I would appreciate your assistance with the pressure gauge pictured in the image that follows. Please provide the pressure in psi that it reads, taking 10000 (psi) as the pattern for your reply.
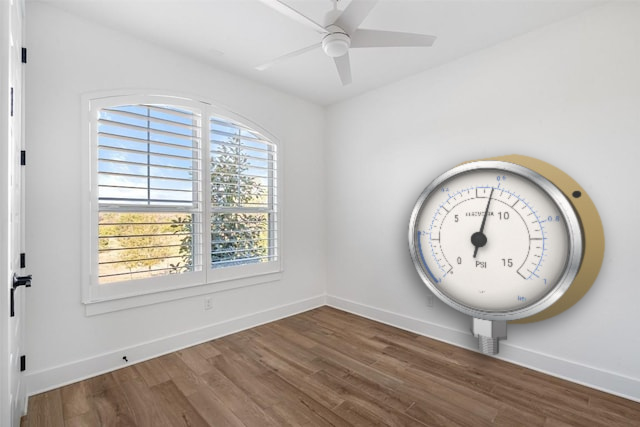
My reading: 8.5 (psi)
